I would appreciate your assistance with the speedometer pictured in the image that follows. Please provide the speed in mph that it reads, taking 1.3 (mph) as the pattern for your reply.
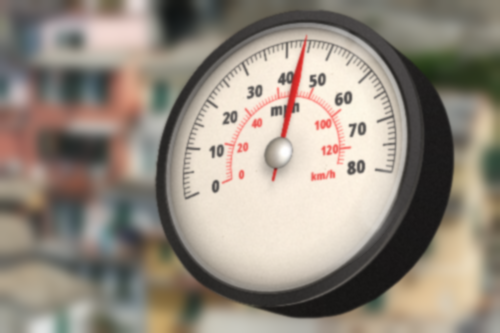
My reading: 45 (mph)
